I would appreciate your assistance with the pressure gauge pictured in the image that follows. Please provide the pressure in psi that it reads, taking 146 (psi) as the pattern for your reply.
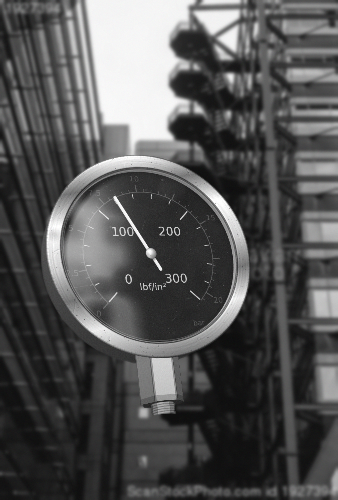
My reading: 120 (psi)
